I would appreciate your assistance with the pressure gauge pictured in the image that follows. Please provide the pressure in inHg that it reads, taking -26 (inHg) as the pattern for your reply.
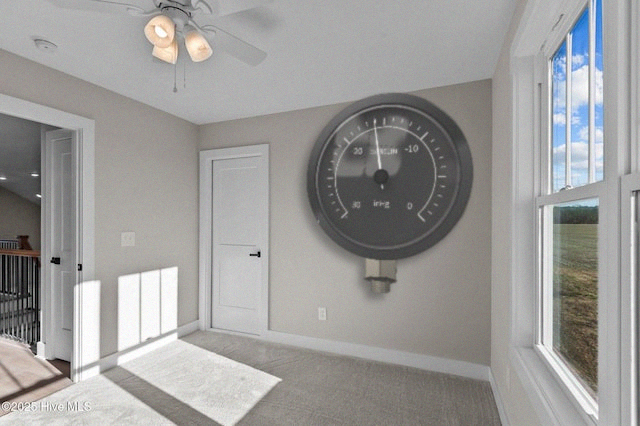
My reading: -16 (inHg)
